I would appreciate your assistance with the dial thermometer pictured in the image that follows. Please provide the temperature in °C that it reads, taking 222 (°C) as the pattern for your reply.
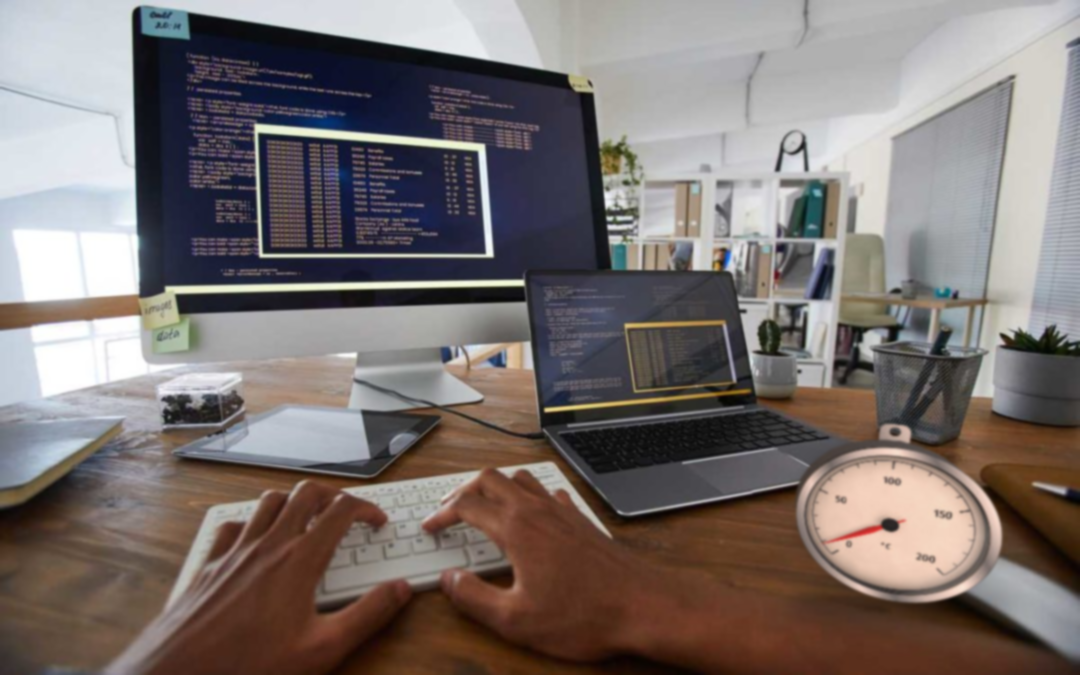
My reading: 10 (°C)
